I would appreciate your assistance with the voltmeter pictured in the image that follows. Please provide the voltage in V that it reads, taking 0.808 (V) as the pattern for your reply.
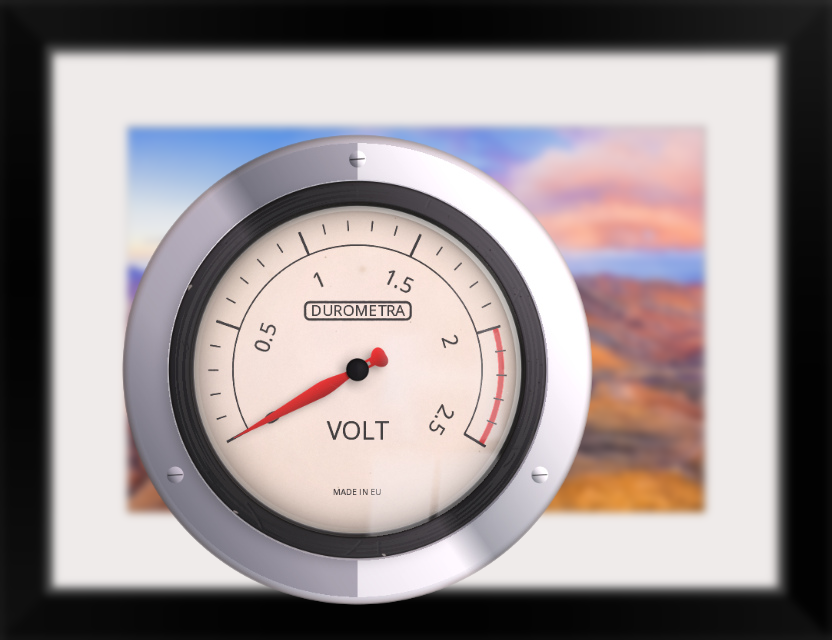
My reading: 0 (V)
